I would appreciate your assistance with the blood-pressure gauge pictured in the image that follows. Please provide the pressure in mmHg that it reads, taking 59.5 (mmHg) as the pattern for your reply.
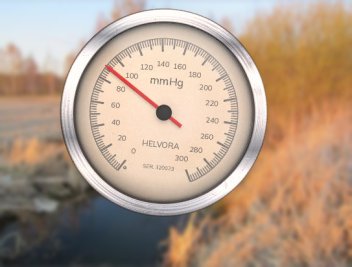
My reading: 90 (mmHg)
